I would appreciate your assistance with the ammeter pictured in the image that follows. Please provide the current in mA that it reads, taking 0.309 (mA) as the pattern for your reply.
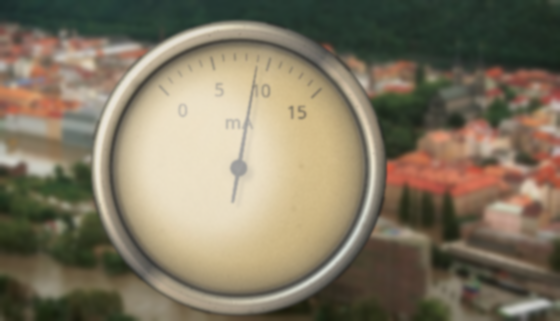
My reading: 9 (mA)
